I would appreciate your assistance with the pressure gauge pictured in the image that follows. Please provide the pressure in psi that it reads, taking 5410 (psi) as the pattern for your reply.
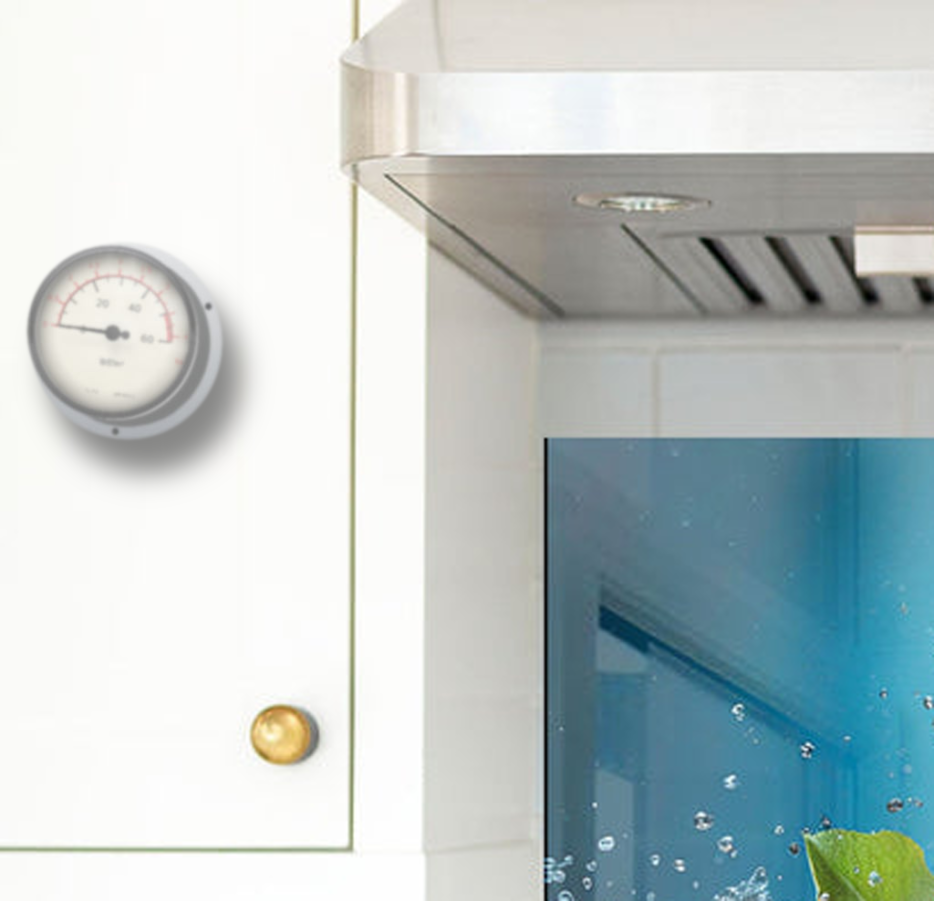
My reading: 0 (psi)
